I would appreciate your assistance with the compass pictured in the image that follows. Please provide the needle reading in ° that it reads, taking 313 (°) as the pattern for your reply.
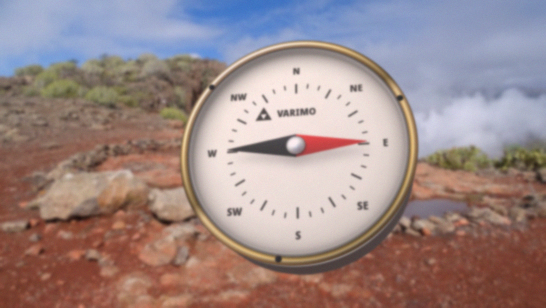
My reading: 90 (°)
